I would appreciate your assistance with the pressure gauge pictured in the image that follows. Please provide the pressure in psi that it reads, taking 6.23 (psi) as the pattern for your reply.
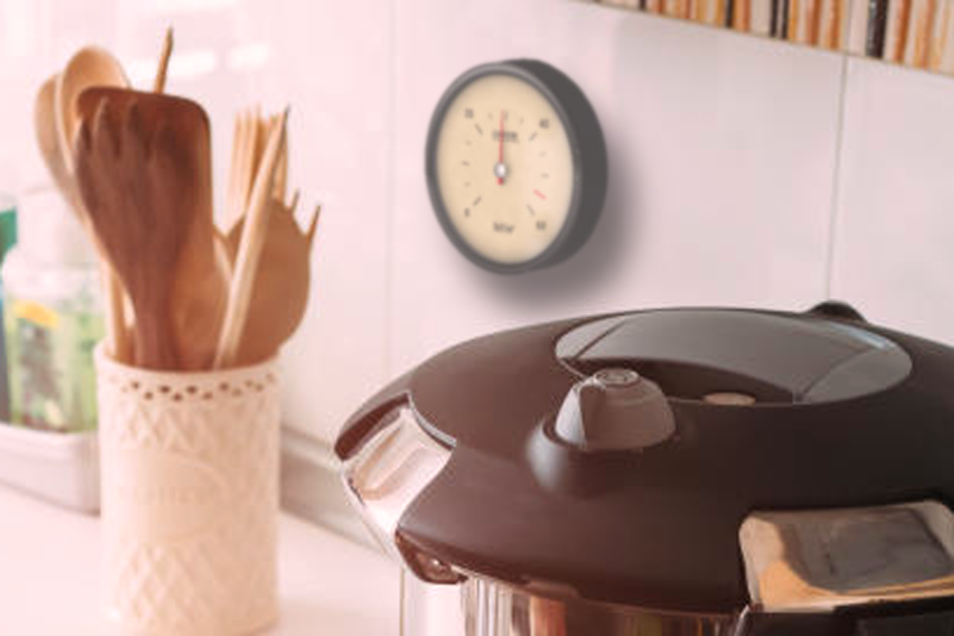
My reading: 30 (psi)
